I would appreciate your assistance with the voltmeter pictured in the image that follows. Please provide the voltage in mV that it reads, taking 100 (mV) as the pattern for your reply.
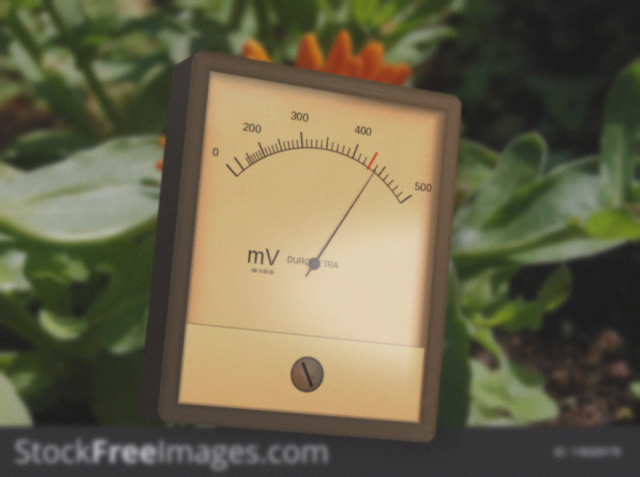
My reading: 440 (mV)
